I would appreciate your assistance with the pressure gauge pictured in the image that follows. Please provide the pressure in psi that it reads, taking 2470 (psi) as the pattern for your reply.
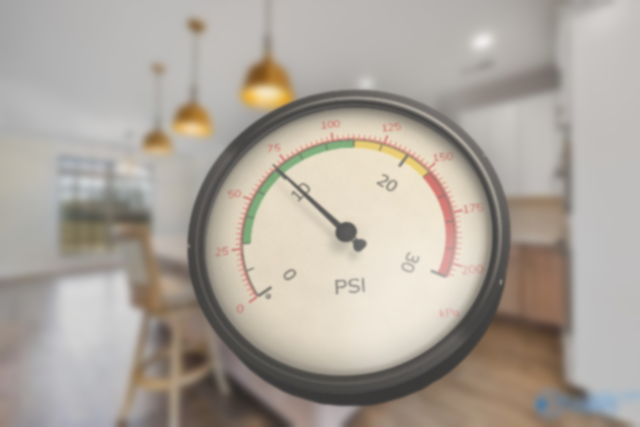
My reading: 10 (psi)
